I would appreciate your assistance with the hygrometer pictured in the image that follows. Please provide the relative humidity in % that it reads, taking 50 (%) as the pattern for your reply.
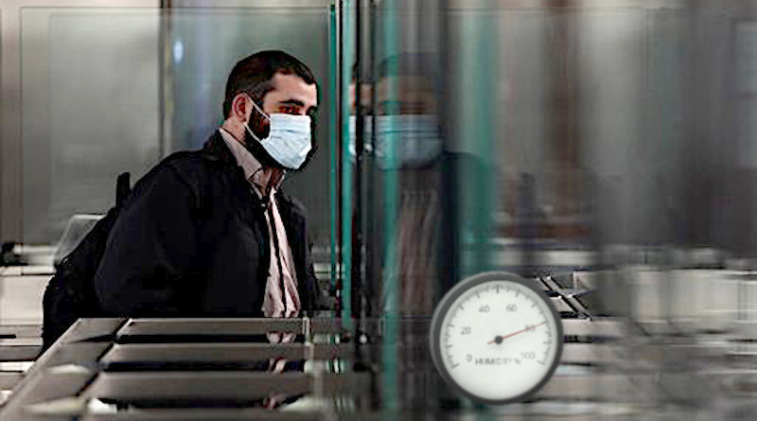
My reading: 80 (%)
